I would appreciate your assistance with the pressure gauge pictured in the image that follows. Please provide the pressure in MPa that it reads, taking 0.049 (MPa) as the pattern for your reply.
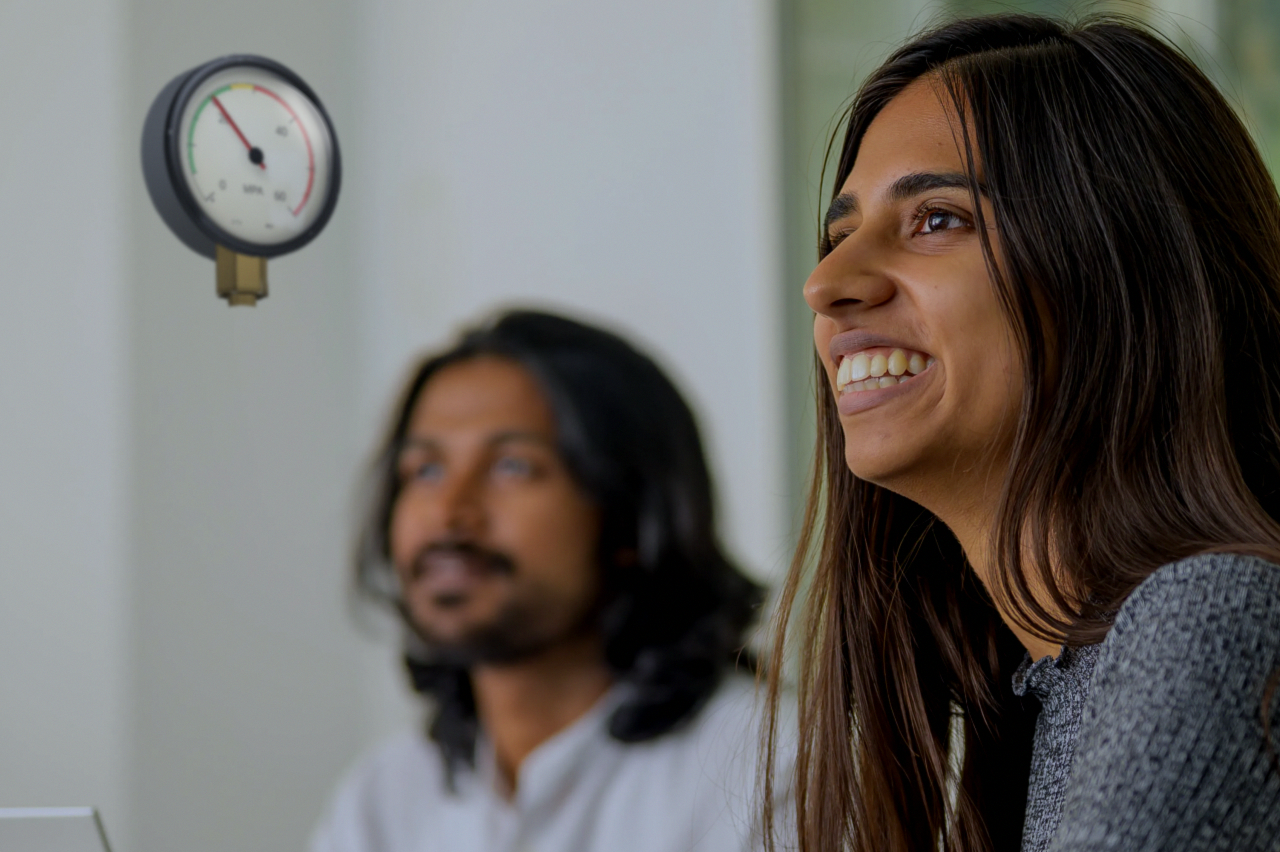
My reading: 20 (MPa)
